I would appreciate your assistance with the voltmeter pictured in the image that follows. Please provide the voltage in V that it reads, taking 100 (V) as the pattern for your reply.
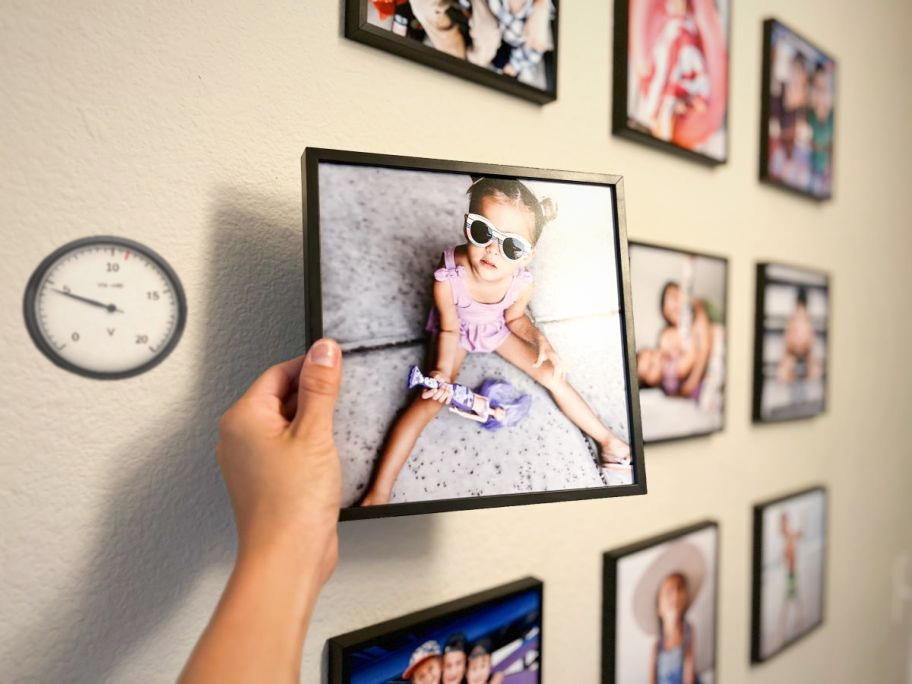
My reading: 4.5 (V)
